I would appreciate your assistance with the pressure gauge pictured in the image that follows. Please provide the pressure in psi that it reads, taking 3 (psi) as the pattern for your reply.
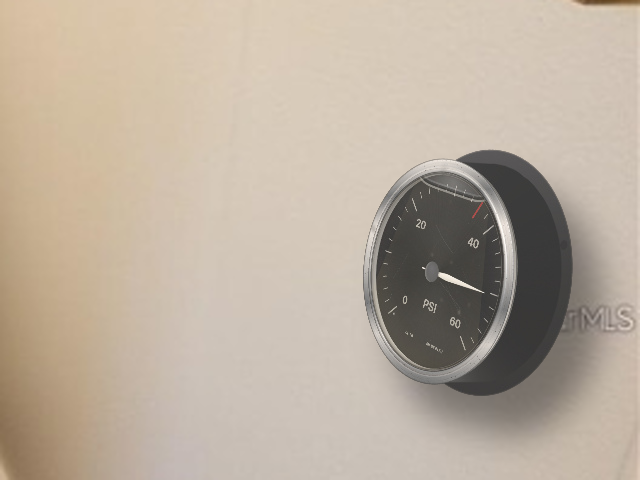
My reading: 50 (psi)
